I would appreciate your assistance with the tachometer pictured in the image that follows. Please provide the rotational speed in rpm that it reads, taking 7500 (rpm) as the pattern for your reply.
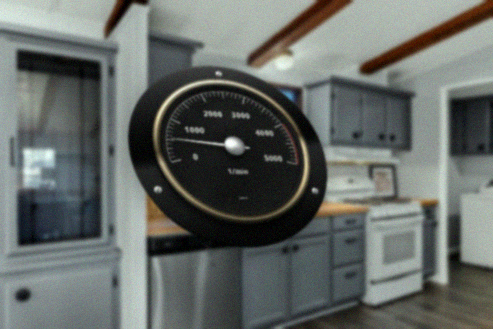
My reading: 500 (rpm)
